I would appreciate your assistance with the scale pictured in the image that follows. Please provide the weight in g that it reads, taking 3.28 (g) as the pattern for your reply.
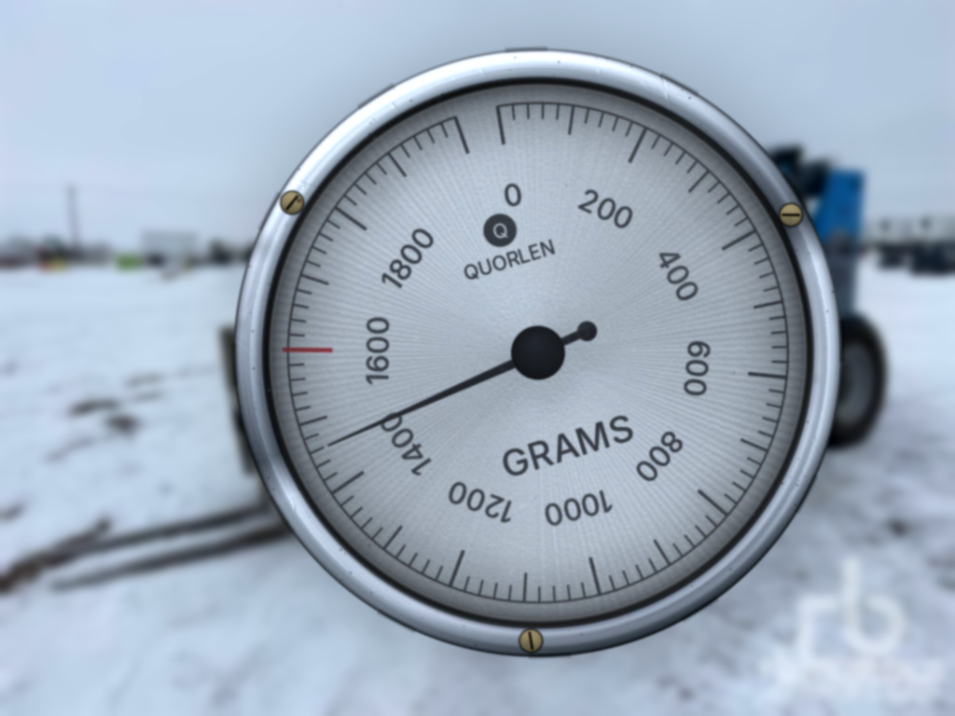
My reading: 1460 (g)
